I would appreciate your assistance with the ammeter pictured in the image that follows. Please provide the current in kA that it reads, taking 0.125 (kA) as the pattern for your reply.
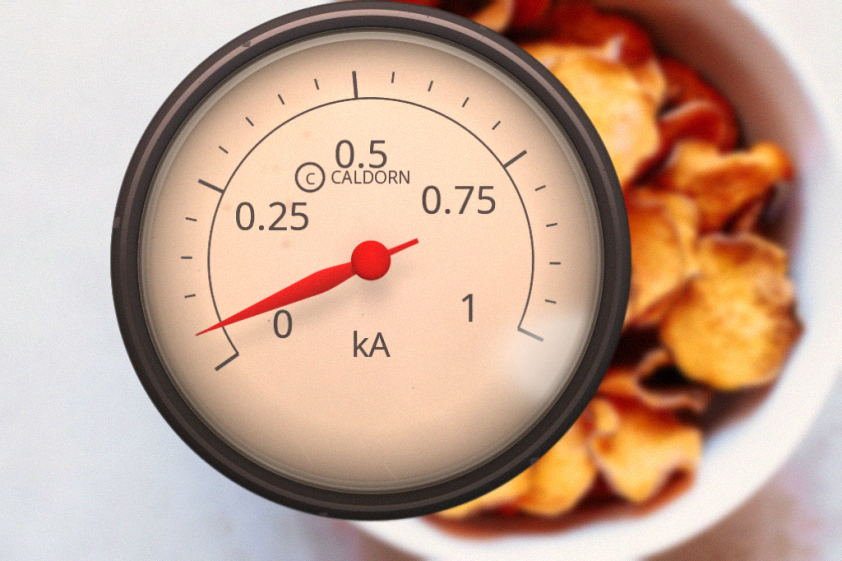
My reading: 0.05 (kA)
